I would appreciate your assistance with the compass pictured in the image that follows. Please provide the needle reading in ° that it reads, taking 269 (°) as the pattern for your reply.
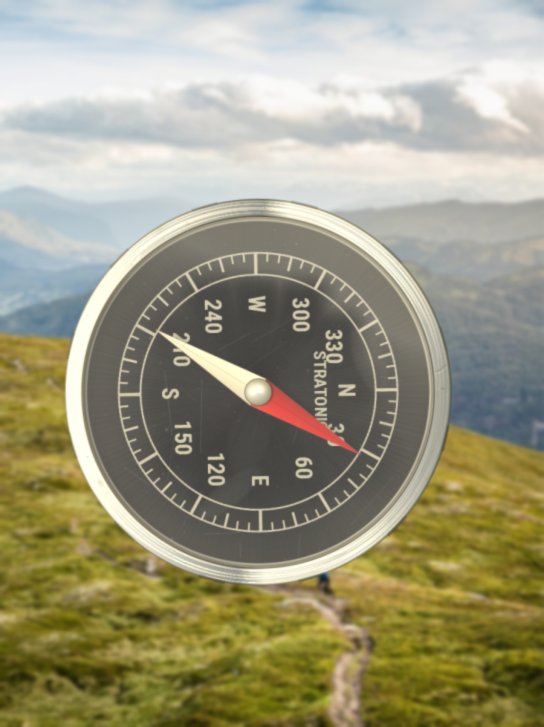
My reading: 32.5 (°)
